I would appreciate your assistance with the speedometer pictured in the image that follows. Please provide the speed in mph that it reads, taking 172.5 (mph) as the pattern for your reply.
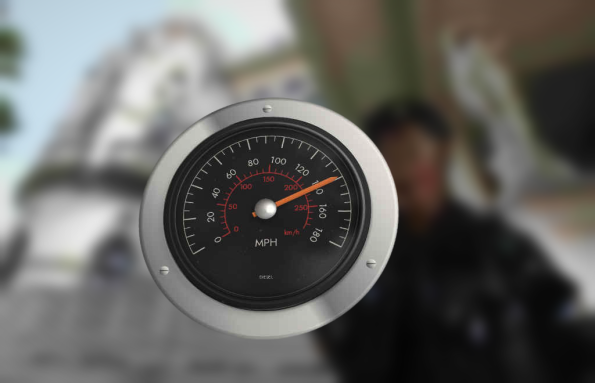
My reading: 140 (mph)
